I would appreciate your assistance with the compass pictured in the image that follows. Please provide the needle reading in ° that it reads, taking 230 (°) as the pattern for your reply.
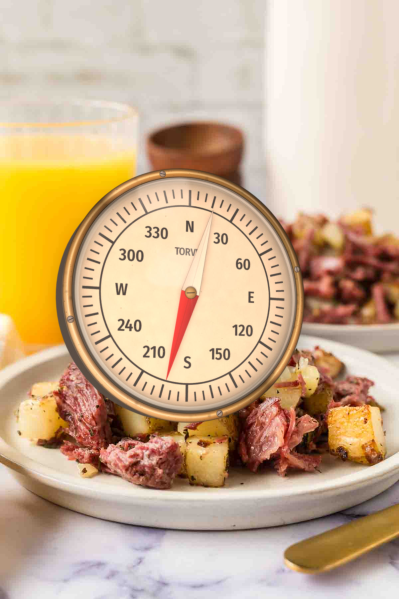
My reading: 195 (°)
